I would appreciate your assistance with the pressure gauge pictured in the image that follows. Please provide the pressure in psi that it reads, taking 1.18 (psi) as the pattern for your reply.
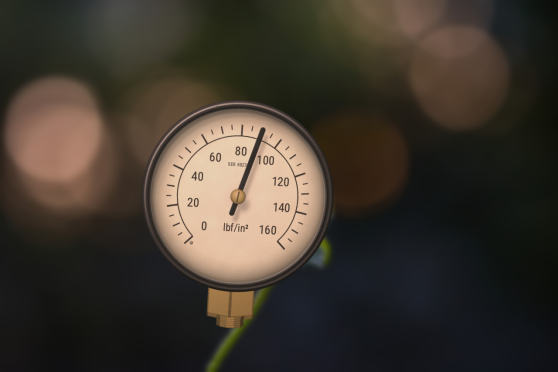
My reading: 90 (psi)
